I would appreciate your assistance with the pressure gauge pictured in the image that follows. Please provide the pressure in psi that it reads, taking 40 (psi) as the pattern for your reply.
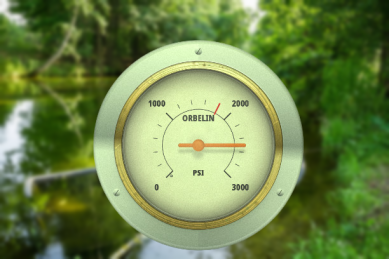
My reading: 2500 (psi)
